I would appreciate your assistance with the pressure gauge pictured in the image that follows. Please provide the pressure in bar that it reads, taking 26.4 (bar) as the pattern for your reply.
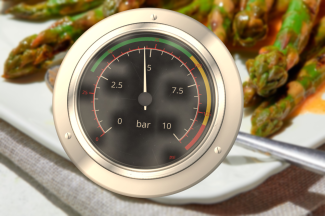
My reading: 4.75 (bar)
